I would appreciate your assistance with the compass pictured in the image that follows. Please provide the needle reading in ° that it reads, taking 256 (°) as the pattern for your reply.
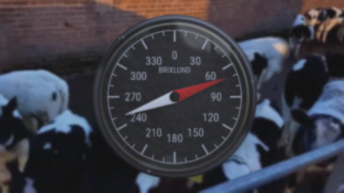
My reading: 70 (°)
